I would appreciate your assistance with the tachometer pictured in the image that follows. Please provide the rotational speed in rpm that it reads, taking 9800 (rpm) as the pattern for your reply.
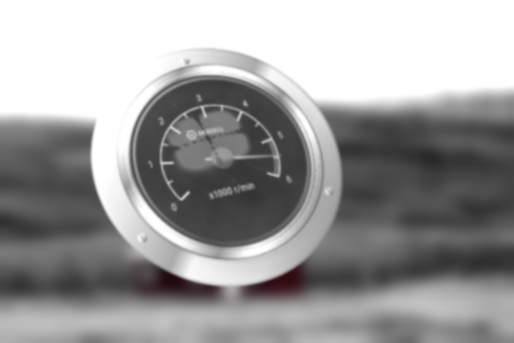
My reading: 5500 (rpm)
